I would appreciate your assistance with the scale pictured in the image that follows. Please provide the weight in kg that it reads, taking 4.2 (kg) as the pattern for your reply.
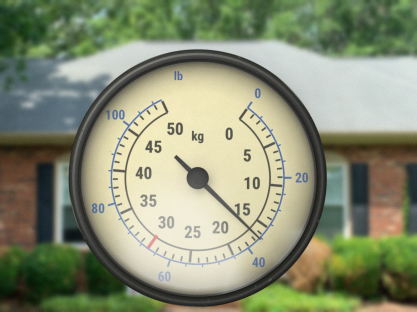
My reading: 16.5 (kg)
